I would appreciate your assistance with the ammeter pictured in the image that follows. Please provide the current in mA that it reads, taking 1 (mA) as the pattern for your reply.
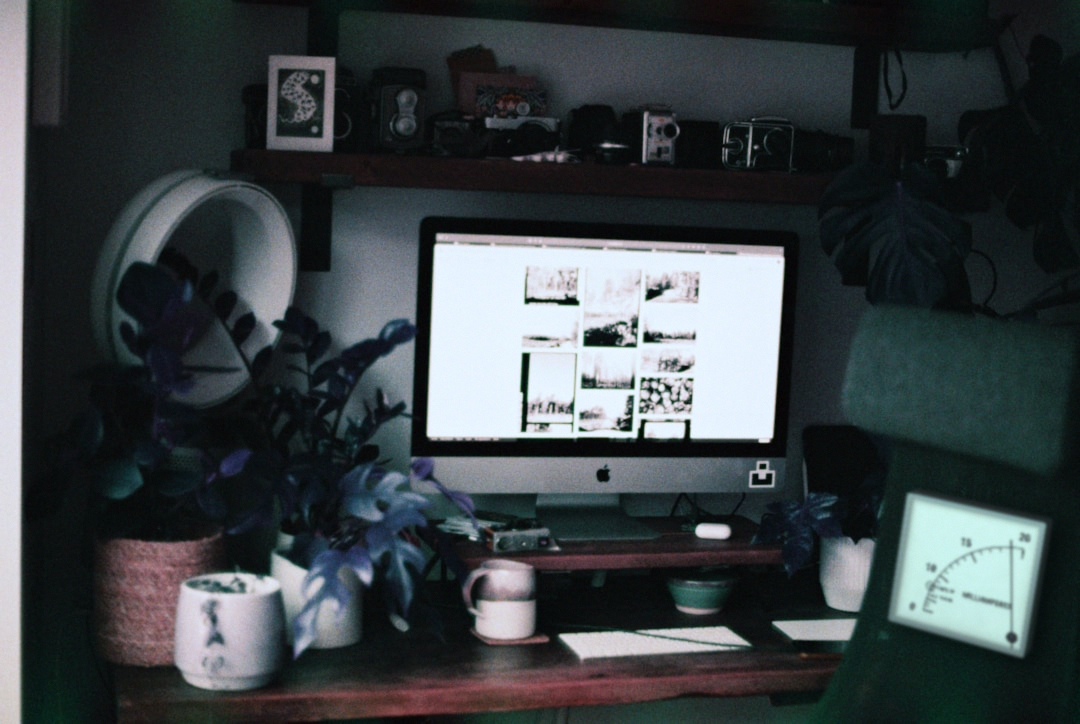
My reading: 19 (mA)
